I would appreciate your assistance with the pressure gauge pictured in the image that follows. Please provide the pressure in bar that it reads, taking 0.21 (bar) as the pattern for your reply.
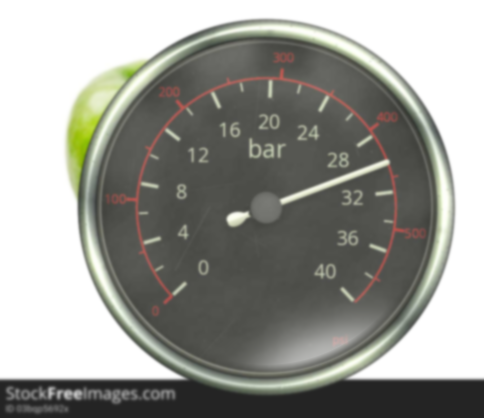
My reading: 30 (bar)
